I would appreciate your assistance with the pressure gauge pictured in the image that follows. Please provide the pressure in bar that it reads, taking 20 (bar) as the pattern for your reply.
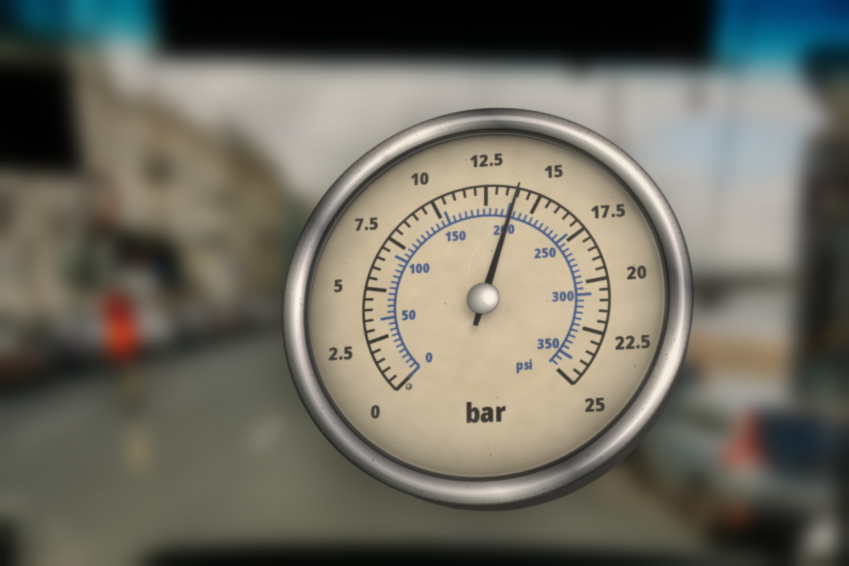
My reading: 14 (bar)
